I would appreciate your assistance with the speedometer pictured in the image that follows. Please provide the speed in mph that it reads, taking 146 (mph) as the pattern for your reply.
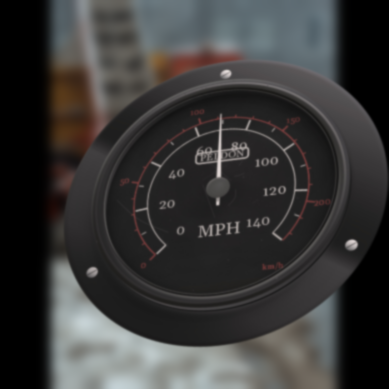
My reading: 70 (mph)
